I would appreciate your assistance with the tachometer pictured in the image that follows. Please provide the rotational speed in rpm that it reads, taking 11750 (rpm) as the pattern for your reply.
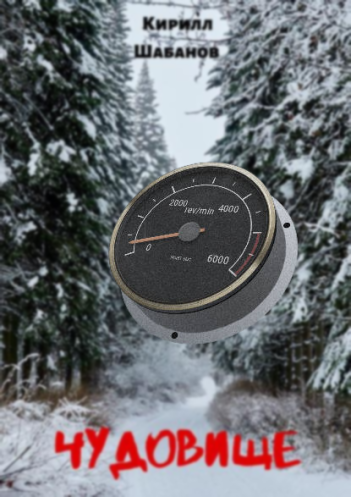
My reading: 250 (rpm)
